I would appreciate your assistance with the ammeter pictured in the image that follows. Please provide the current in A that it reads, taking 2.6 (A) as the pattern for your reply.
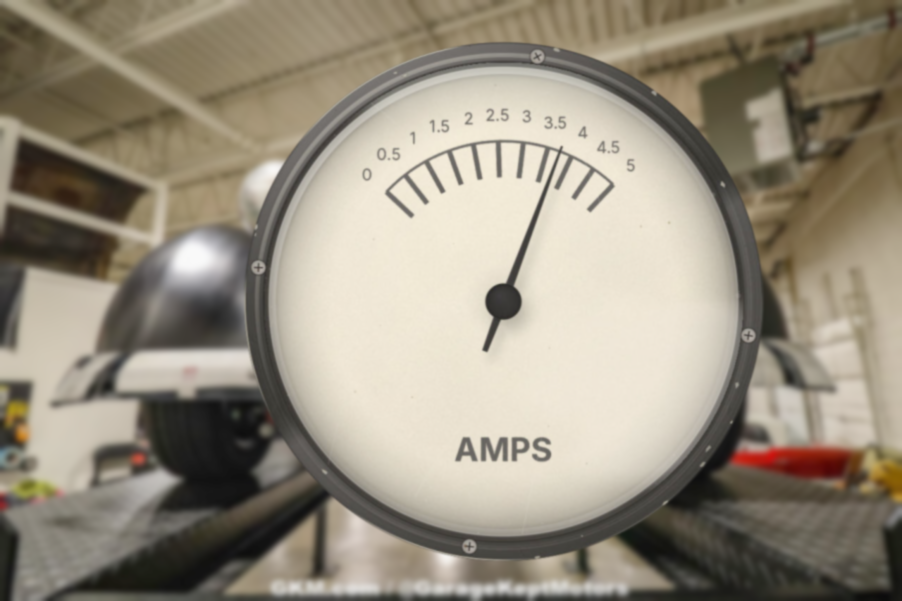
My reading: 3.75 (A)
